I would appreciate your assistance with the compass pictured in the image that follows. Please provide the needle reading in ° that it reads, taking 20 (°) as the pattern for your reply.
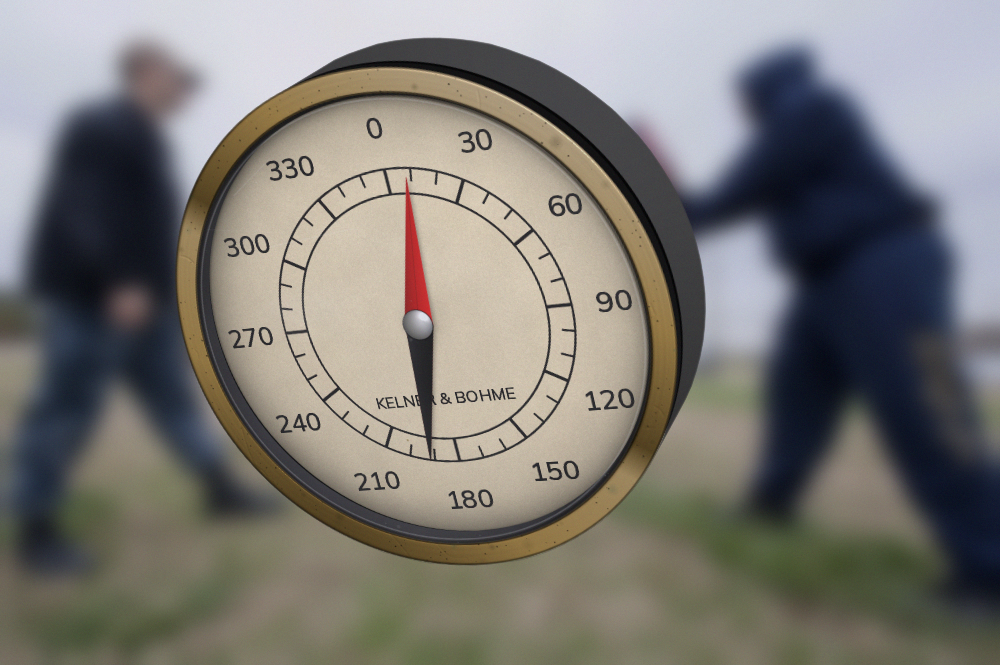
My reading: 10 (°)
